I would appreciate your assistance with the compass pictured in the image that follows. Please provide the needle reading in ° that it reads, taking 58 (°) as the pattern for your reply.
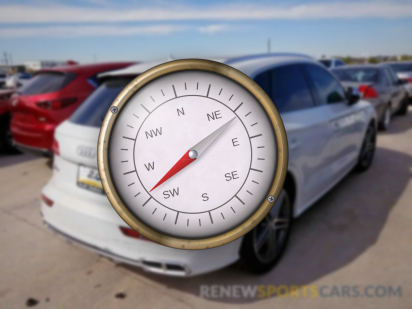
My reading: 245 (°)
